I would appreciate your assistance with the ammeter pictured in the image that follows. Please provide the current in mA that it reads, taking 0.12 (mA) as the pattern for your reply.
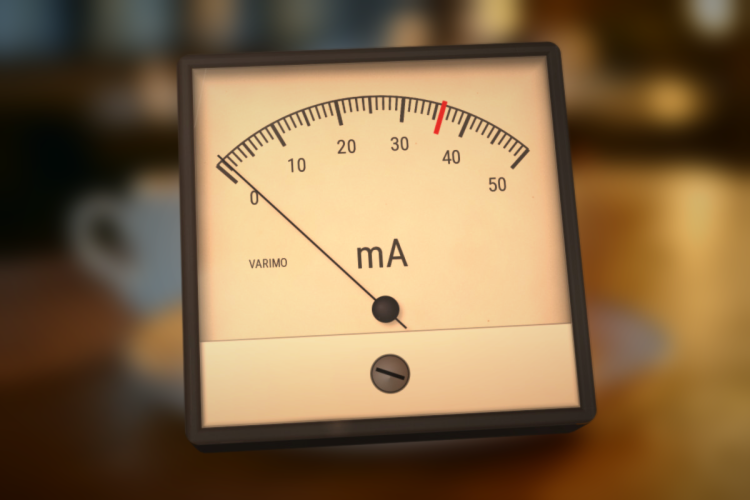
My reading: 1 (mA)
